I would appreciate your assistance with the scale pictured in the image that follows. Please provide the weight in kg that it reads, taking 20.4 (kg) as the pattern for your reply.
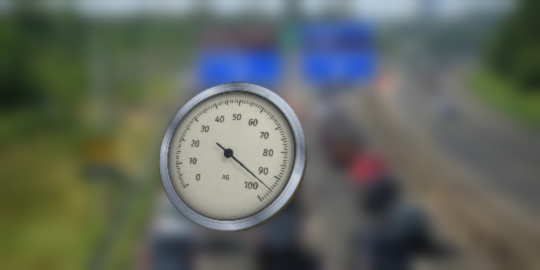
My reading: 95 (kg)
